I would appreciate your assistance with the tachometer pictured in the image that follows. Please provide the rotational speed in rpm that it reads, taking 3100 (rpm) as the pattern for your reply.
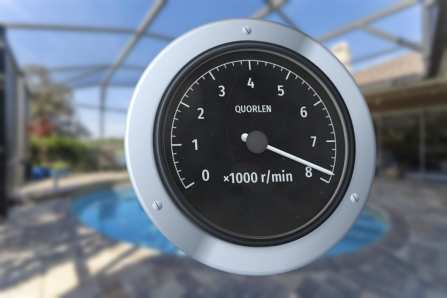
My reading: 7800 (rpm)
